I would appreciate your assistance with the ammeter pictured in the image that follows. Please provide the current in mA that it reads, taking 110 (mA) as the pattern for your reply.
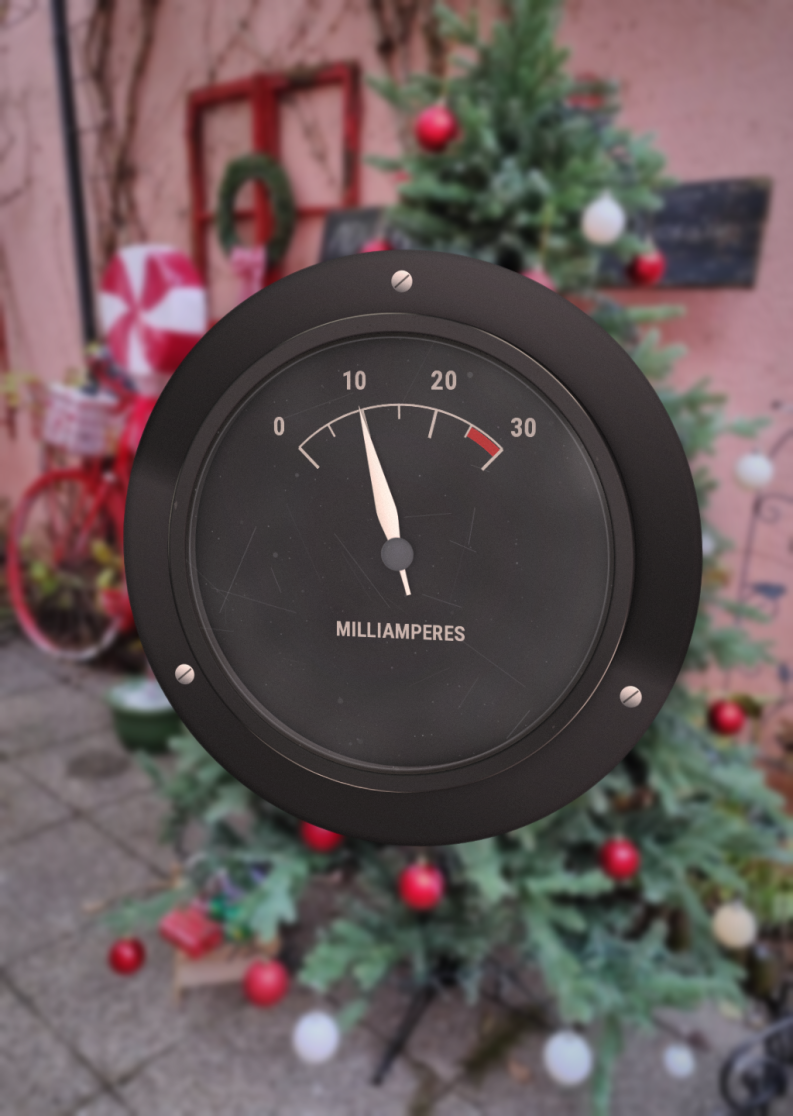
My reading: 10 (mA)
